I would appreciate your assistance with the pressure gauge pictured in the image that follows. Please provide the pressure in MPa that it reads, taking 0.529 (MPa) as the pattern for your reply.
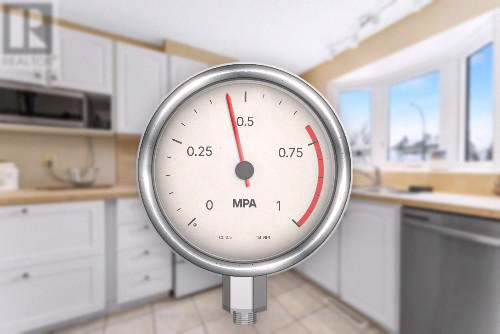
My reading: 0.45 (MPa)
